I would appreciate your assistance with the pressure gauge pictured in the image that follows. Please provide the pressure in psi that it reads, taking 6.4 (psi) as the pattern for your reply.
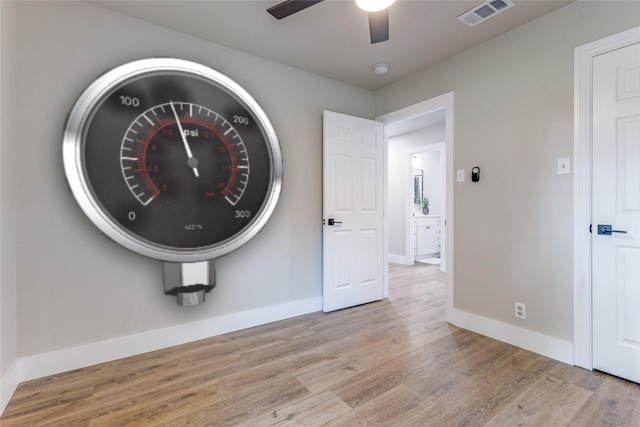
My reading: 130 (psi)
